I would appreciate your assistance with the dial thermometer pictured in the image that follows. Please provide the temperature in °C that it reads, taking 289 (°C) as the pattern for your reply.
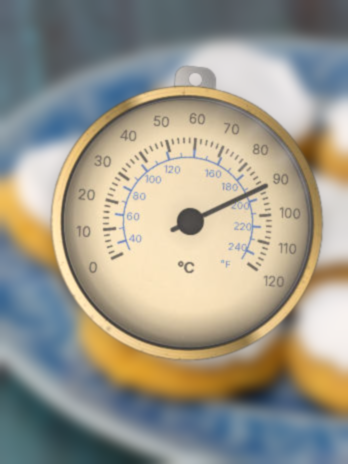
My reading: 90 (°C)
